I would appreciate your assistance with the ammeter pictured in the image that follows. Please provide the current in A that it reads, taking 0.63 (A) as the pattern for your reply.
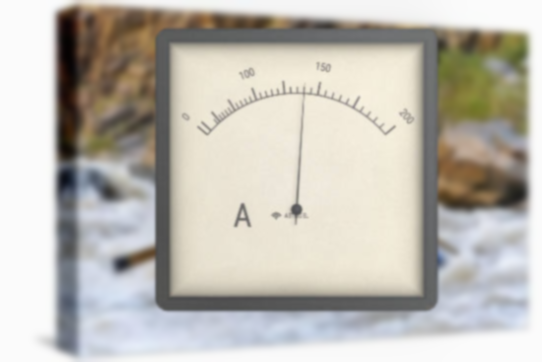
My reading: 140 (A)
